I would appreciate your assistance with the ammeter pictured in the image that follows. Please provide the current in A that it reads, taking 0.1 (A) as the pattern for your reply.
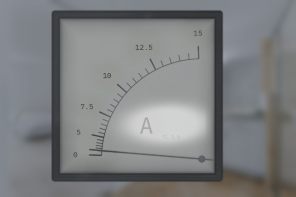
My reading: 2.5 (A)
